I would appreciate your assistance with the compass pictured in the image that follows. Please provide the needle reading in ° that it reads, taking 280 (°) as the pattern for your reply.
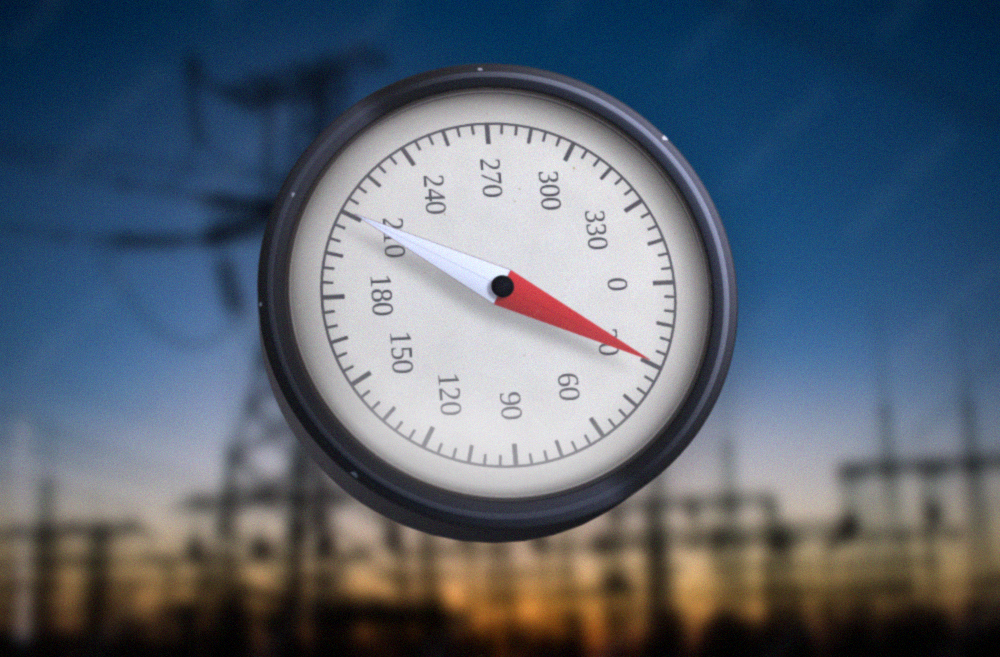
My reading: 30 (°)
